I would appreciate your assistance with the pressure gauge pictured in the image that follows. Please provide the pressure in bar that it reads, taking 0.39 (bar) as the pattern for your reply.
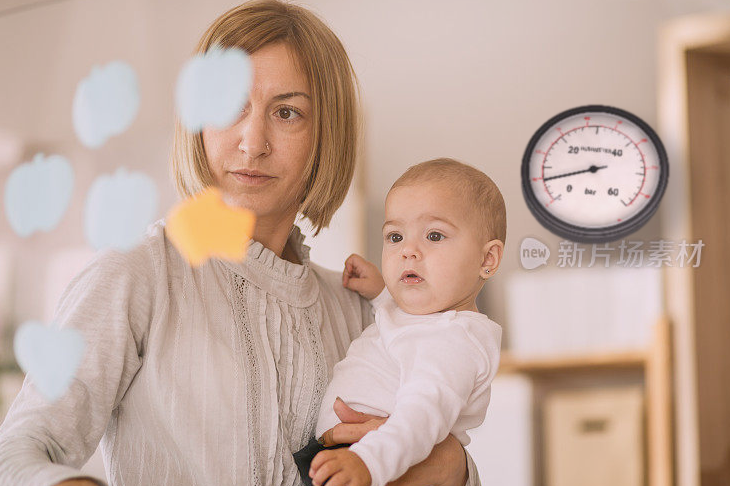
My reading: 6 (bar)
